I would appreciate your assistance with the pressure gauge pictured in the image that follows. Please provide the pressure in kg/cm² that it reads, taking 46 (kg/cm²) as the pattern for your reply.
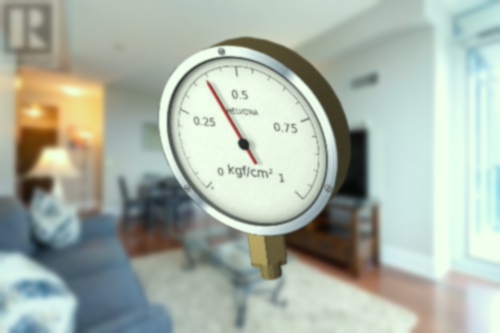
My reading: 0.4 (kg/cm²)
